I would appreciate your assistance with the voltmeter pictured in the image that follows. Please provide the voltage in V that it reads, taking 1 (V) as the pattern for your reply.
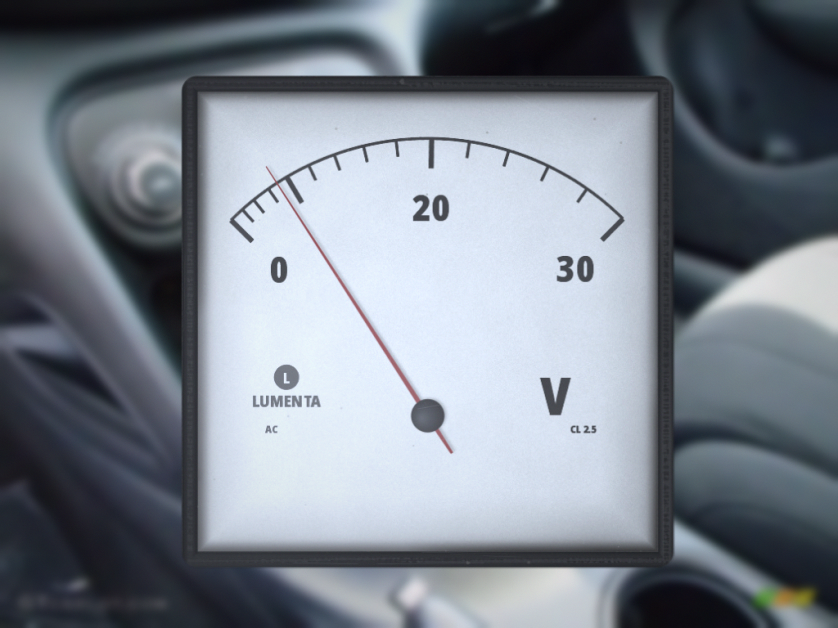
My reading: 9 (V)
